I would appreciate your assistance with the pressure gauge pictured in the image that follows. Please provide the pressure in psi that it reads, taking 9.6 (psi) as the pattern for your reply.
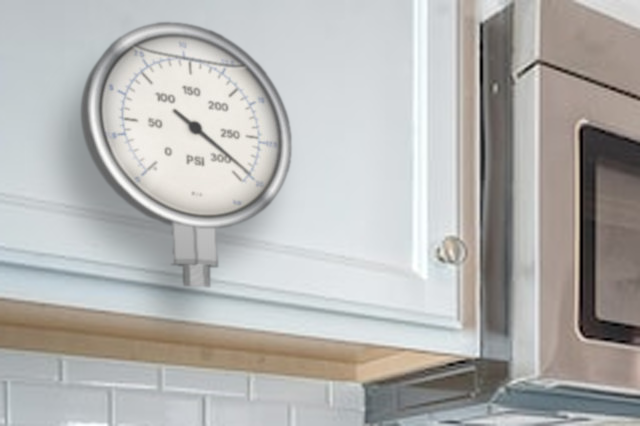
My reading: 290 (psi)
